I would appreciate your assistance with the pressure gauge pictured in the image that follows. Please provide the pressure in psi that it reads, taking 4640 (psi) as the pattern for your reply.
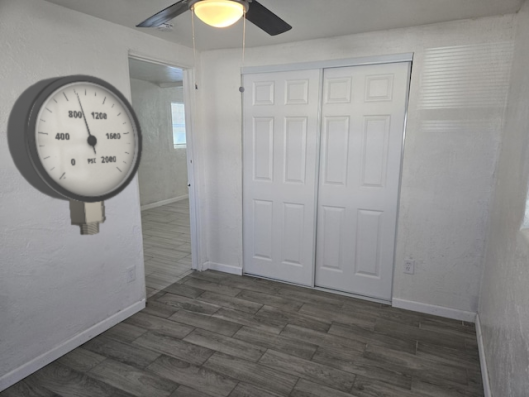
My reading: 900 (psi)
